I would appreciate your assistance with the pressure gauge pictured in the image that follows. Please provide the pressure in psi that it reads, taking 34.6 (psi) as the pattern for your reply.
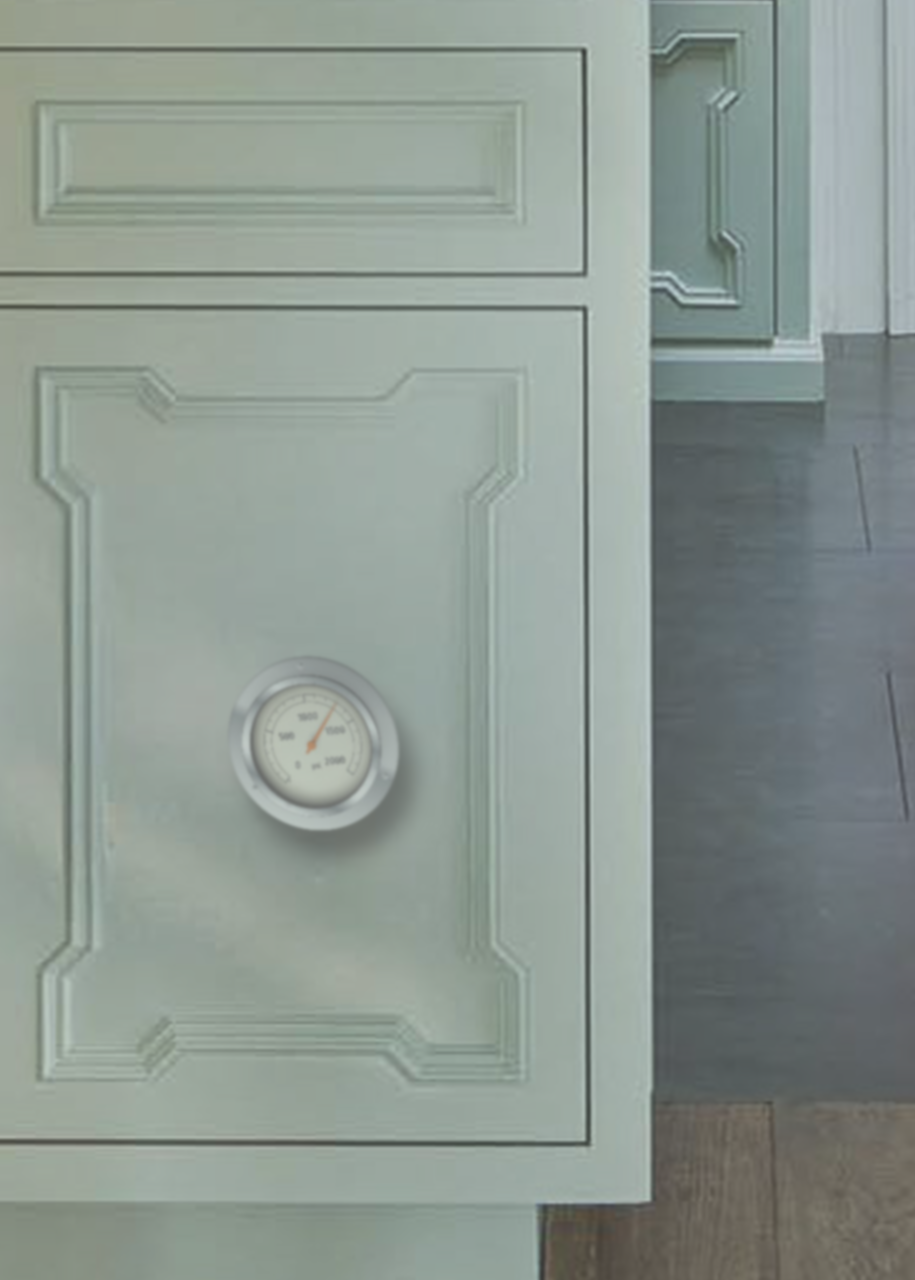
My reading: 1300 (psi)
